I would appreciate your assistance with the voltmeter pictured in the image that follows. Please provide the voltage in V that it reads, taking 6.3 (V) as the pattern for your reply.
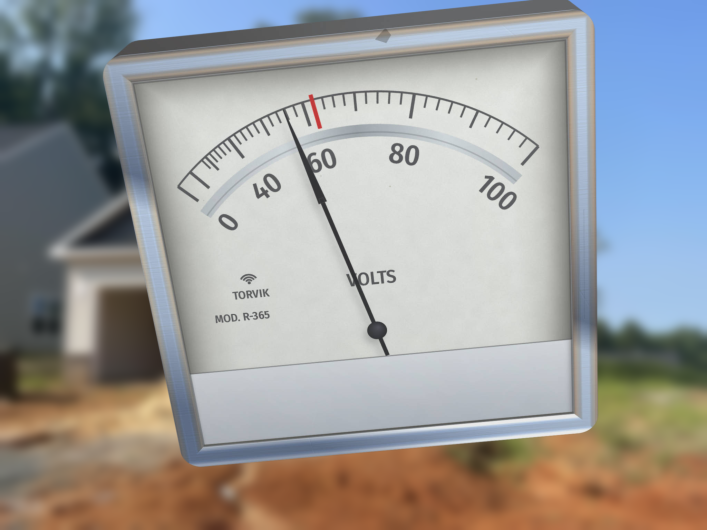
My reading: 56 (V)
